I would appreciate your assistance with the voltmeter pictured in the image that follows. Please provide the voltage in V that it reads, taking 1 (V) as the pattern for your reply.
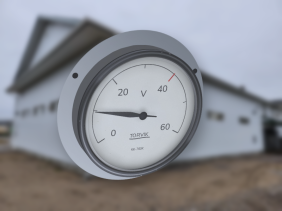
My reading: 10 (V)
